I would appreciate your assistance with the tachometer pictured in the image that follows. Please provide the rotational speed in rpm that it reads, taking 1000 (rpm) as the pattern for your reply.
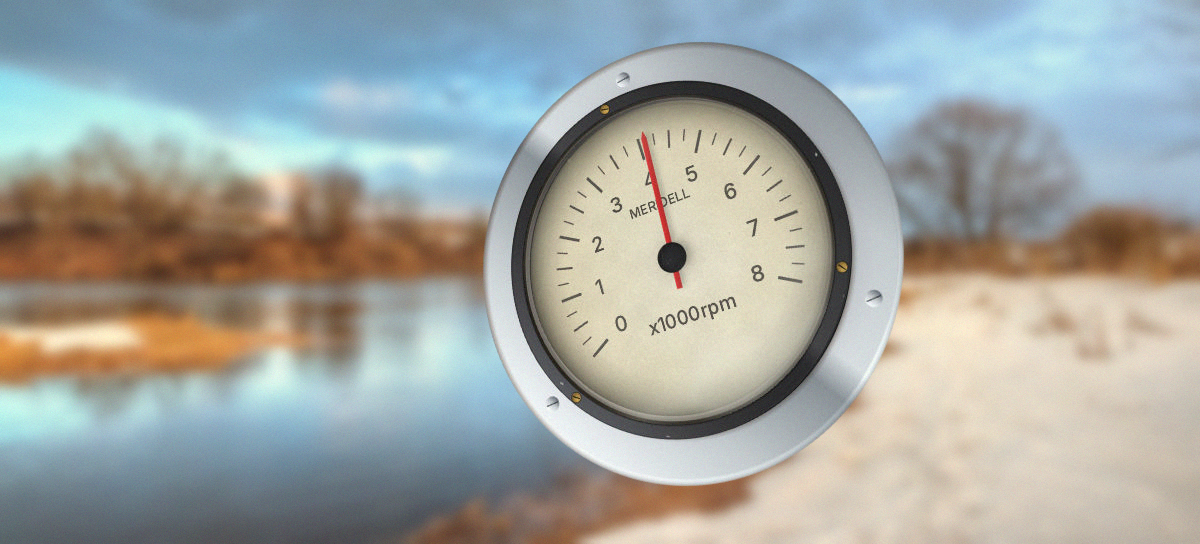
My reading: 4125 (rpm)
